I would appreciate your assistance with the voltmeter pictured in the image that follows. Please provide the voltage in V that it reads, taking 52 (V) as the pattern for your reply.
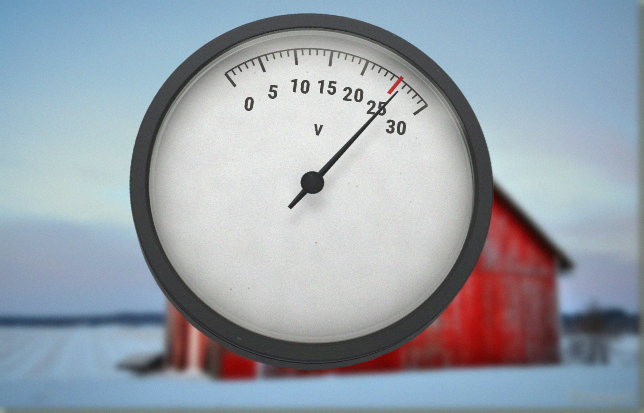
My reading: 26 (V)
